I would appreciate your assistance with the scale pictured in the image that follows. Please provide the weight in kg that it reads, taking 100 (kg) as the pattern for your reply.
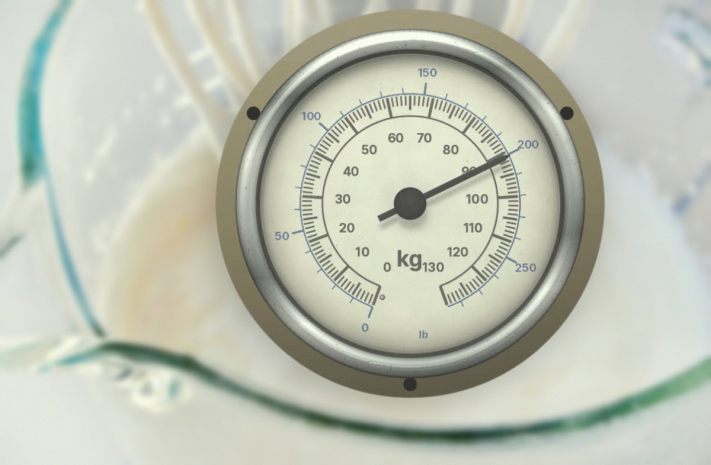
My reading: 91 (kg)
